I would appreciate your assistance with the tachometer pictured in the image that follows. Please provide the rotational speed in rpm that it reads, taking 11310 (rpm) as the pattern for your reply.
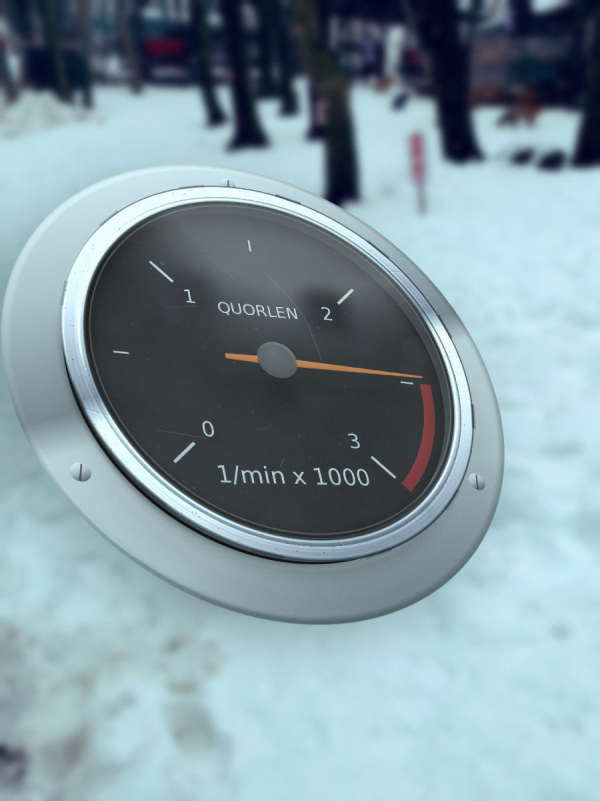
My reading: 2500 (rpm)
